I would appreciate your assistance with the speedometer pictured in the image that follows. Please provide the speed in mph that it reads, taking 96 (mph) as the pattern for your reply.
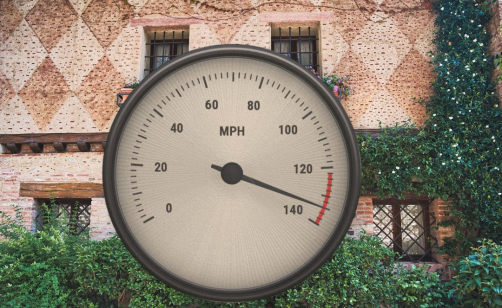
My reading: 134 (mph)
